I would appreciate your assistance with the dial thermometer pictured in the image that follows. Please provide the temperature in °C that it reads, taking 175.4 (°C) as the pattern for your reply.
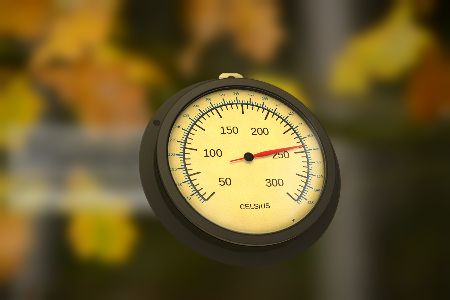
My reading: 245 (°C)
